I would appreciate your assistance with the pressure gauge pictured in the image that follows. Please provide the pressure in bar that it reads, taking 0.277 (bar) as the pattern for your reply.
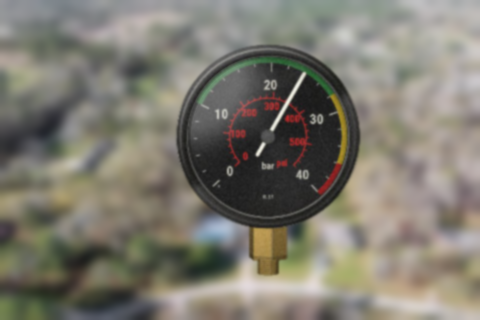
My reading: 24 (bar)
